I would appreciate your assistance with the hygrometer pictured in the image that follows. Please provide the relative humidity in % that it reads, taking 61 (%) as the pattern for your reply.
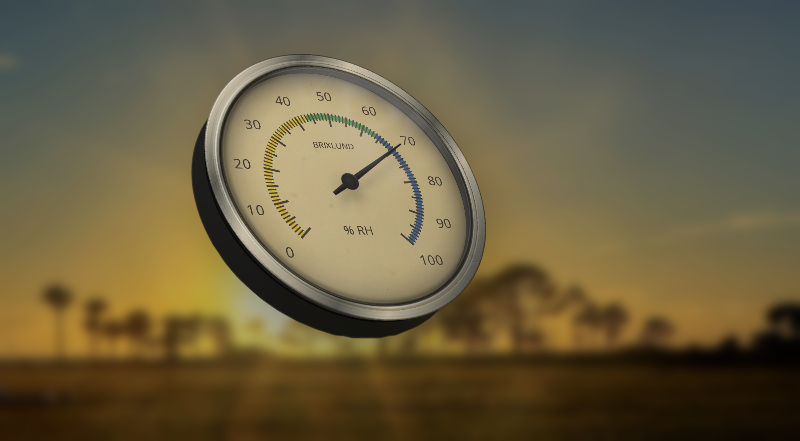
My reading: 70 (%)
